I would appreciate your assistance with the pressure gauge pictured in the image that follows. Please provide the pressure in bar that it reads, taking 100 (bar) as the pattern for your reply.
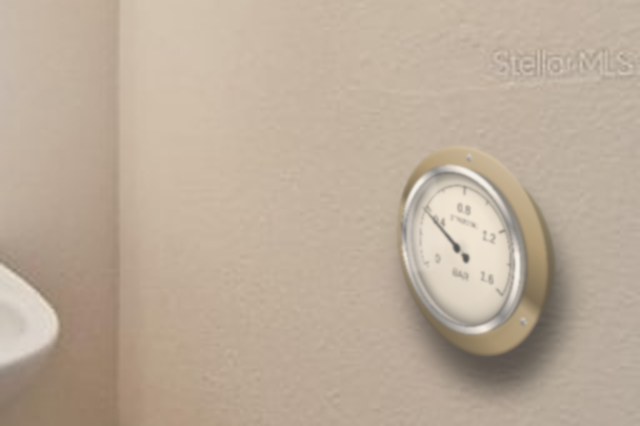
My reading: 0.4 (bar)
